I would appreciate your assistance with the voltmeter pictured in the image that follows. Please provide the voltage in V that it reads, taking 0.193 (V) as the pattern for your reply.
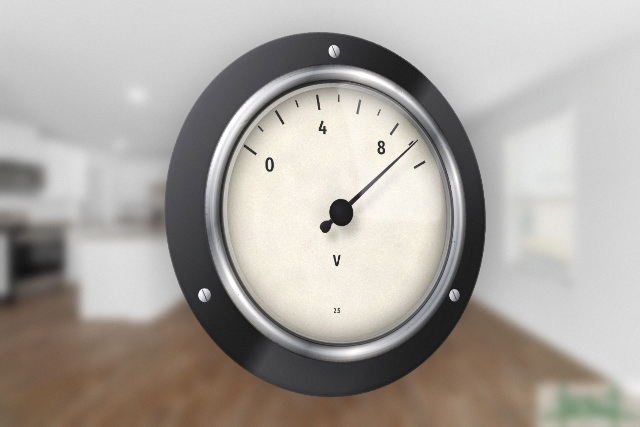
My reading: 9 (V)
